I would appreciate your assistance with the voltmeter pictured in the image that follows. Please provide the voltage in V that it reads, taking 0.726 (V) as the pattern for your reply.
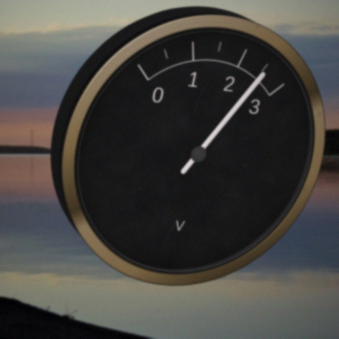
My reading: 2.5 (V)
